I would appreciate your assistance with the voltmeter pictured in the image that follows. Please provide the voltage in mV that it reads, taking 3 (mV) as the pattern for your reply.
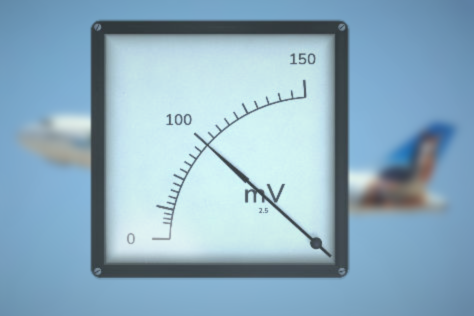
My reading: 100 (mV)
